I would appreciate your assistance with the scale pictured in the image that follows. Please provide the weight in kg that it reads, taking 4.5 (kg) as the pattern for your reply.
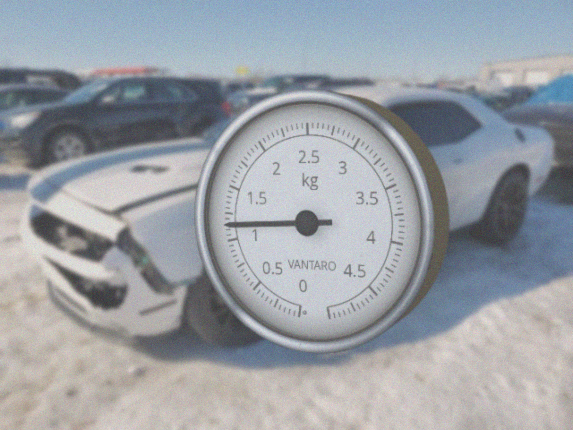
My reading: 1.15 (kg)
